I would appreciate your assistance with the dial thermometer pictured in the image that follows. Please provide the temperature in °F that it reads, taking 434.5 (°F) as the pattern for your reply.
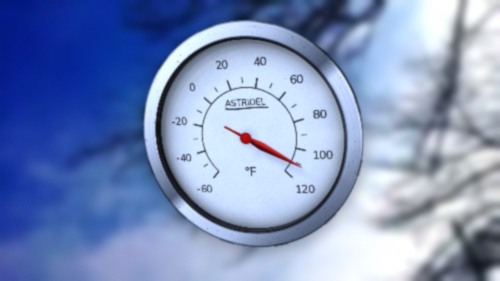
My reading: 110 (°F)
